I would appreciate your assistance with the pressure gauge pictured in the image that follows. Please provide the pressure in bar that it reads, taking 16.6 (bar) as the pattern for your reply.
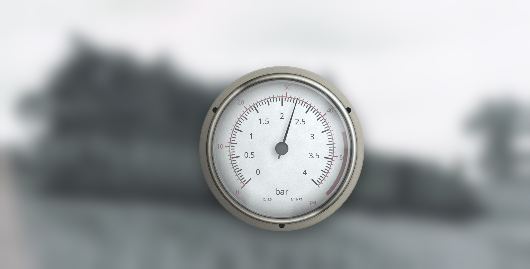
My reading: 2.25 (bar)
